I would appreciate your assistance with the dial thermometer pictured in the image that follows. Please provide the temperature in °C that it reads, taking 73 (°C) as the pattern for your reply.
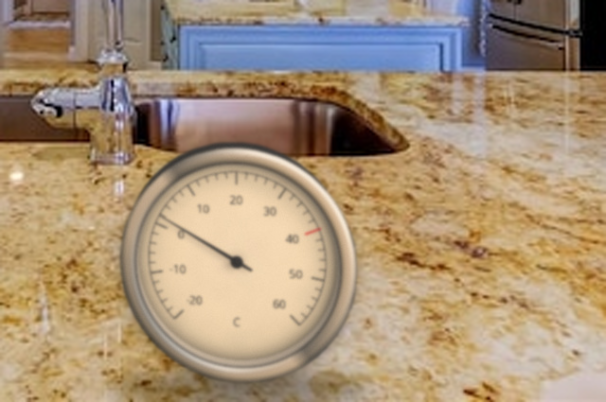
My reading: 2 (°C)
